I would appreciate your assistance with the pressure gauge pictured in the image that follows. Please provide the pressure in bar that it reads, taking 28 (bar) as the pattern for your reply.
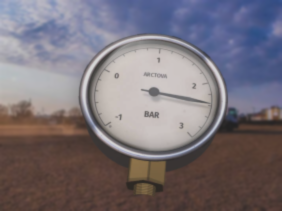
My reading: 2.4 (bar)
